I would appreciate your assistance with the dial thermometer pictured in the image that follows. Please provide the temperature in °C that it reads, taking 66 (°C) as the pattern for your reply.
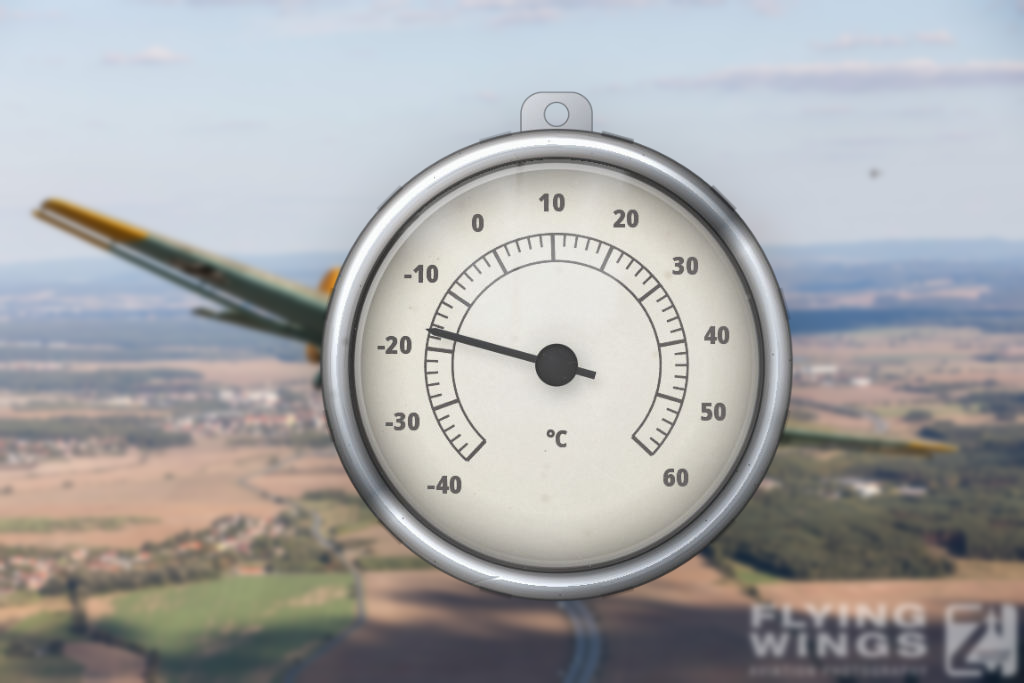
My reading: -17 (°C)
